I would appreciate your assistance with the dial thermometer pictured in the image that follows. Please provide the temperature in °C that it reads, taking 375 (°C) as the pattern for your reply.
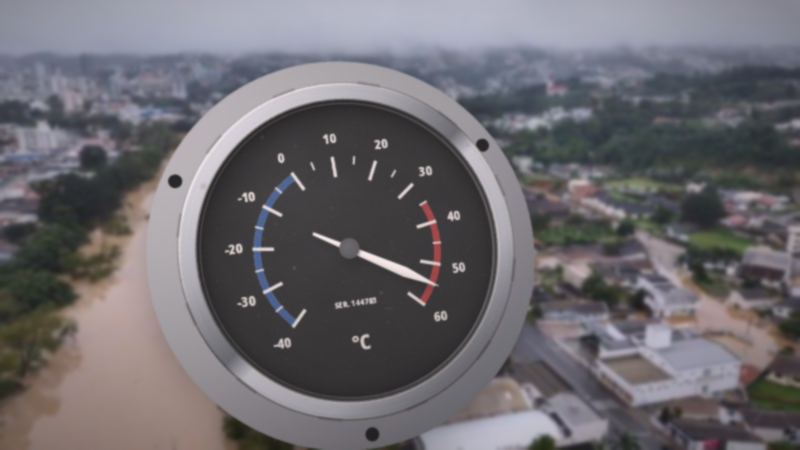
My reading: 55 (°C)
